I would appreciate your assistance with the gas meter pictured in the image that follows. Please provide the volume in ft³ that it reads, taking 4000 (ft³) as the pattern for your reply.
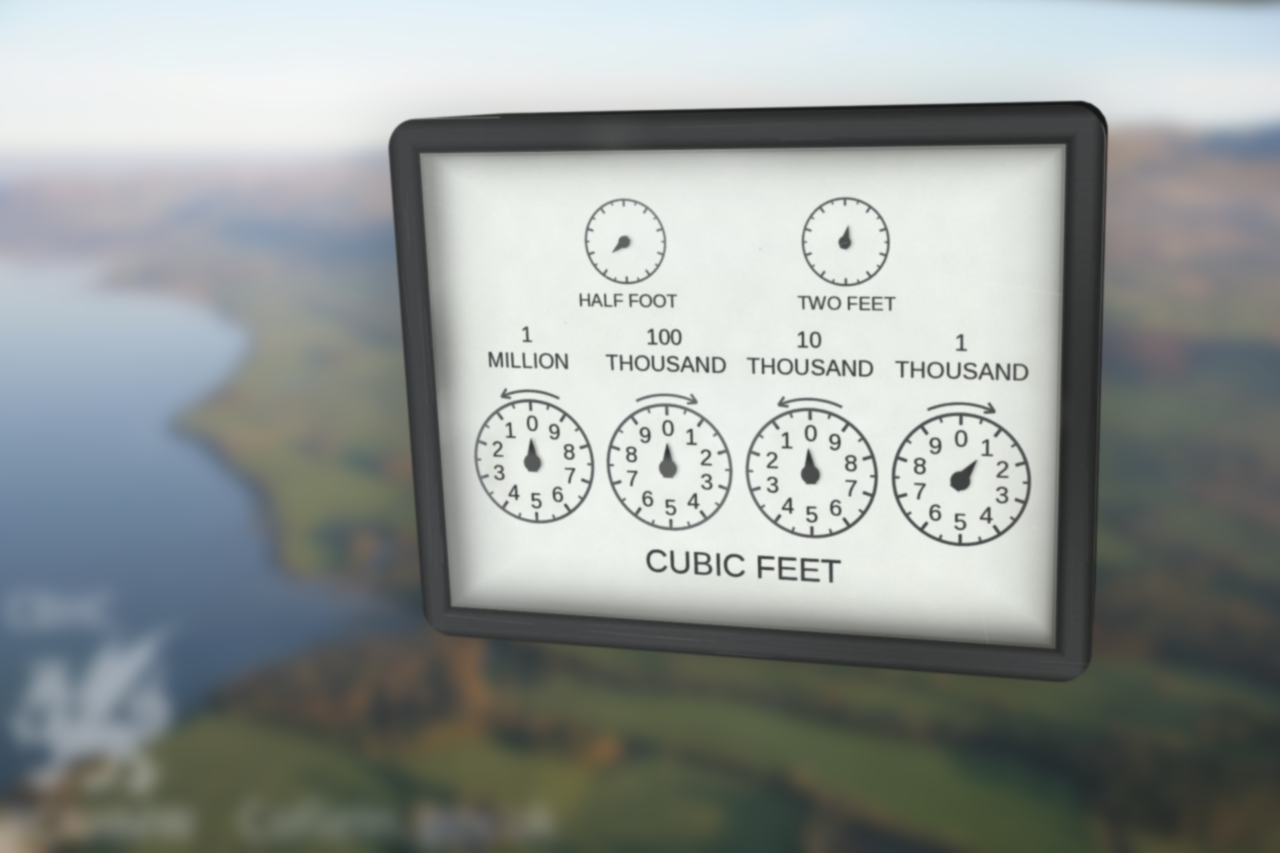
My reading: 100 (ft³)
